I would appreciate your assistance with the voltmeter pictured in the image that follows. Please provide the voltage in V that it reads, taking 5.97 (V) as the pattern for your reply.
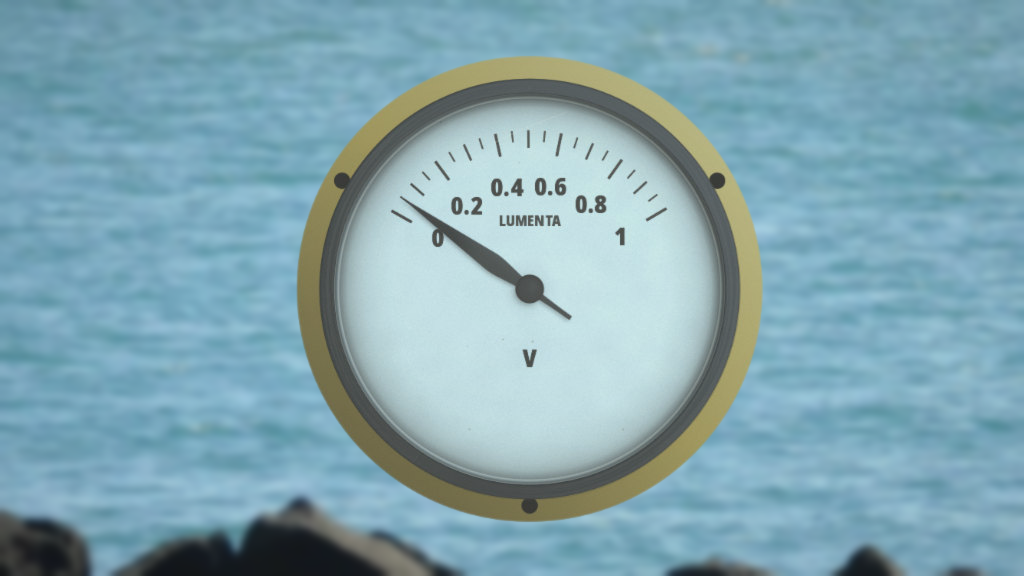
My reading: 0.05 (V)
